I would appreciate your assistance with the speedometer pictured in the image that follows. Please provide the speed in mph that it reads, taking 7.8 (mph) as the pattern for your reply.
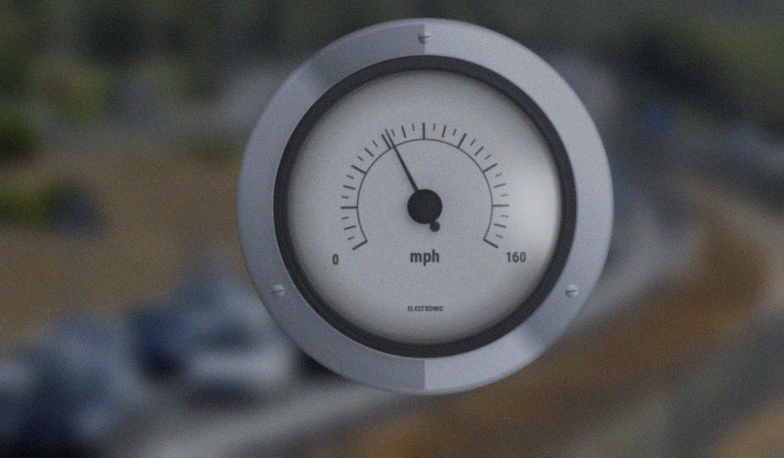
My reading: 62.5 (mph)
